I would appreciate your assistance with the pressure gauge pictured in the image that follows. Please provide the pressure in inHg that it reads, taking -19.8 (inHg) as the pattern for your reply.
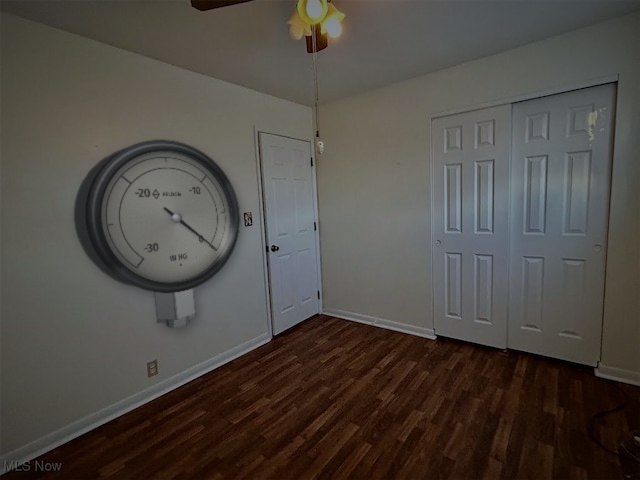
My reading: 0 (inHg)
